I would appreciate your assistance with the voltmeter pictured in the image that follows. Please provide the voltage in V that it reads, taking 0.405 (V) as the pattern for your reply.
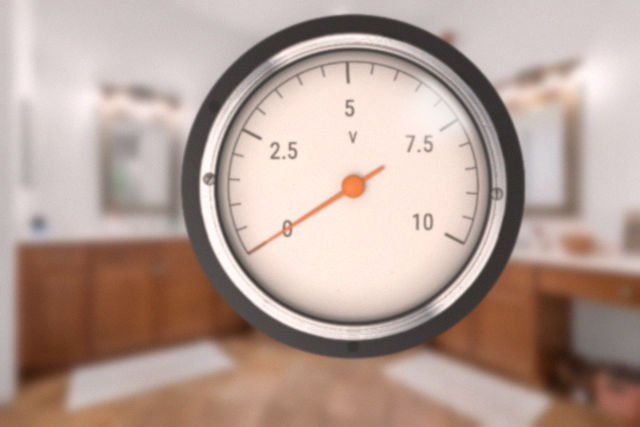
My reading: 0 (V)
